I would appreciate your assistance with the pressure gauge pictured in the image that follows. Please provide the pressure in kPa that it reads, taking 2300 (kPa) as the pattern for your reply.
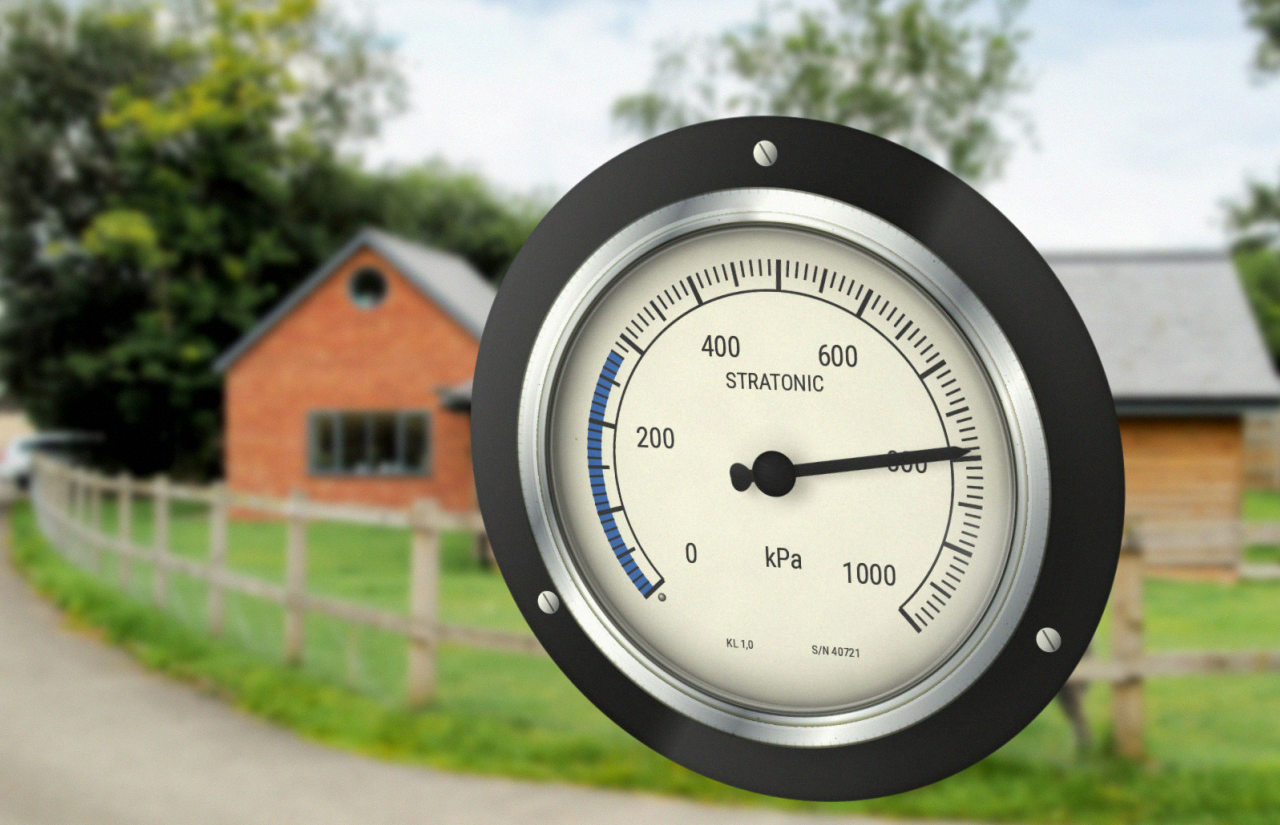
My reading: 790 (kPa)
